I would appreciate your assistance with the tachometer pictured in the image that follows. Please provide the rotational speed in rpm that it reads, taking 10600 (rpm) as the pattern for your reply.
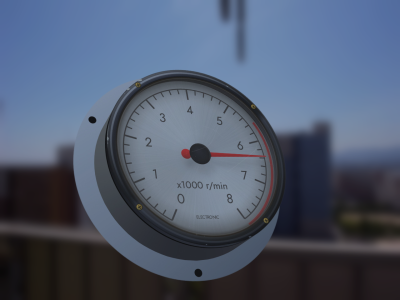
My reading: 6400 (rpm)
